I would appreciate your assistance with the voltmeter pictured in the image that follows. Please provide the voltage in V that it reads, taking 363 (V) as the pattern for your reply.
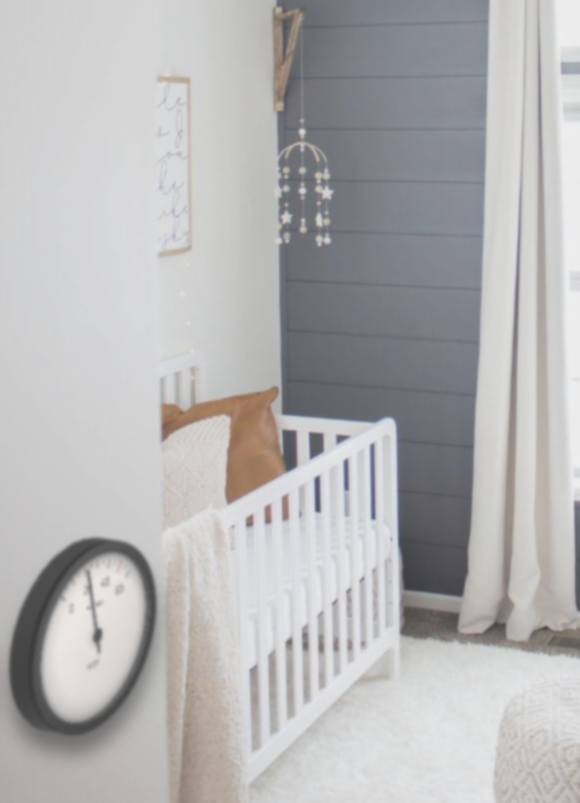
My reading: 20 (V)
